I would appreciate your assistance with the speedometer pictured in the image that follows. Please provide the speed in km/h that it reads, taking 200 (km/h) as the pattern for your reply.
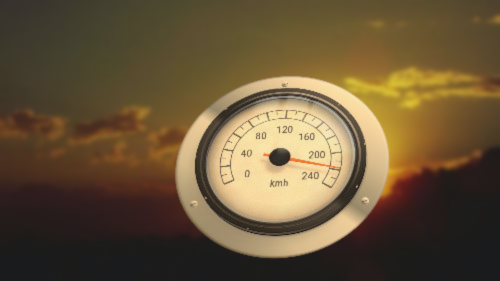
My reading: 220 (km/h)
